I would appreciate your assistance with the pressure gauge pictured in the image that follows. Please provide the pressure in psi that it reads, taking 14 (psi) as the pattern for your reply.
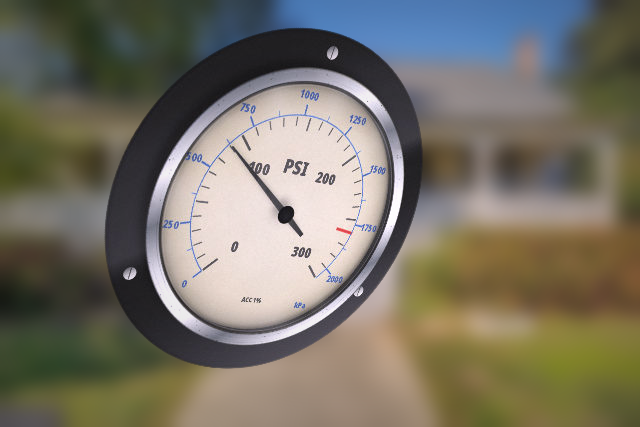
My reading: 90 (psi)
